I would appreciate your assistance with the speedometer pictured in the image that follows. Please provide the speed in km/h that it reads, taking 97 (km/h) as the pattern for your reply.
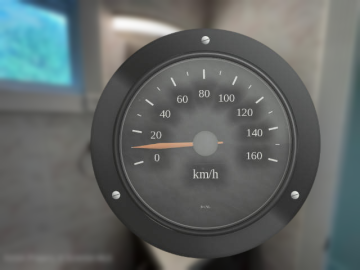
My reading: 10 (km/h)
